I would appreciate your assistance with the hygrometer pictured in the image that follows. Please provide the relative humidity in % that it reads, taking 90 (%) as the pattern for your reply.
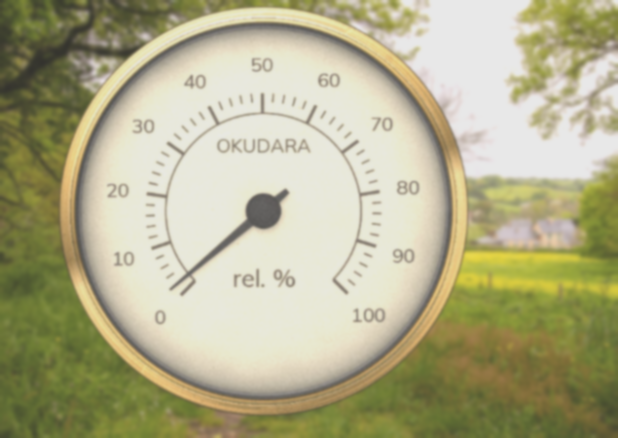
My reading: 2 (%)
